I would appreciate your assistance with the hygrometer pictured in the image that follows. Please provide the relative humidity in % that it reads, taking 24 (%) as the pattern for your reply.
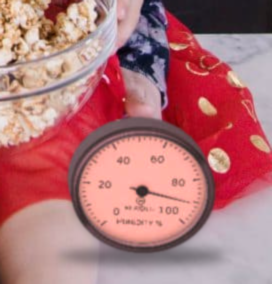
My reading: 90 (%)
